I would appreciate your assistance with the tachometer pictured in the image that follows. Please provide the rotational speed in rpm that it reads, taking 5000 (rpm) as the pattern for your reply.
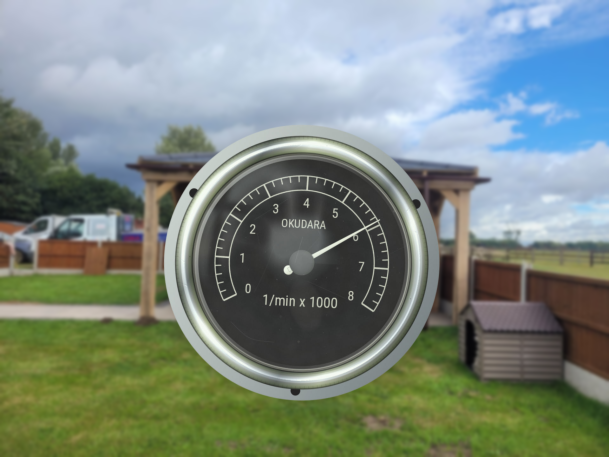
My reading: 5900 (rpm)
